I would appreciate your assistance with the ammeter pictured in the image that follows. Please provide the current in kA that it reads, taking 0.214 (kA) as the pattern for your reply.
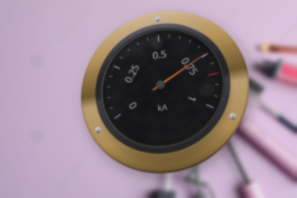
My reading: 0.75 (kA)
